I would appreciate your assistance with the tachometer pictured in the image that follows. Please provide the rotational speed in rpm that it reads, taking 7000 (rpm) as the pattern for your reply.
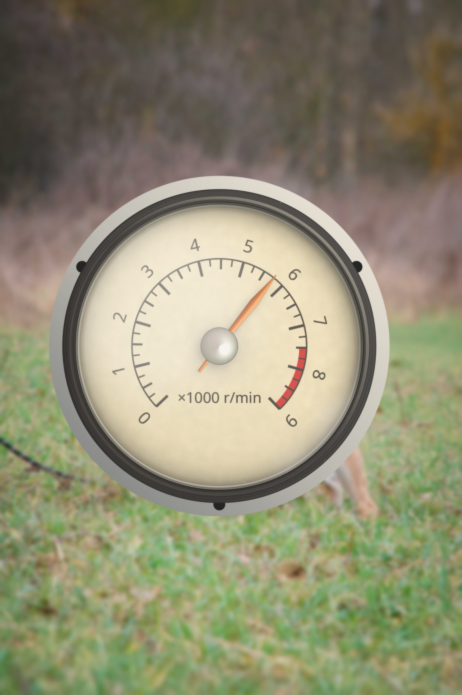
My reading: 5750 (rpm)
